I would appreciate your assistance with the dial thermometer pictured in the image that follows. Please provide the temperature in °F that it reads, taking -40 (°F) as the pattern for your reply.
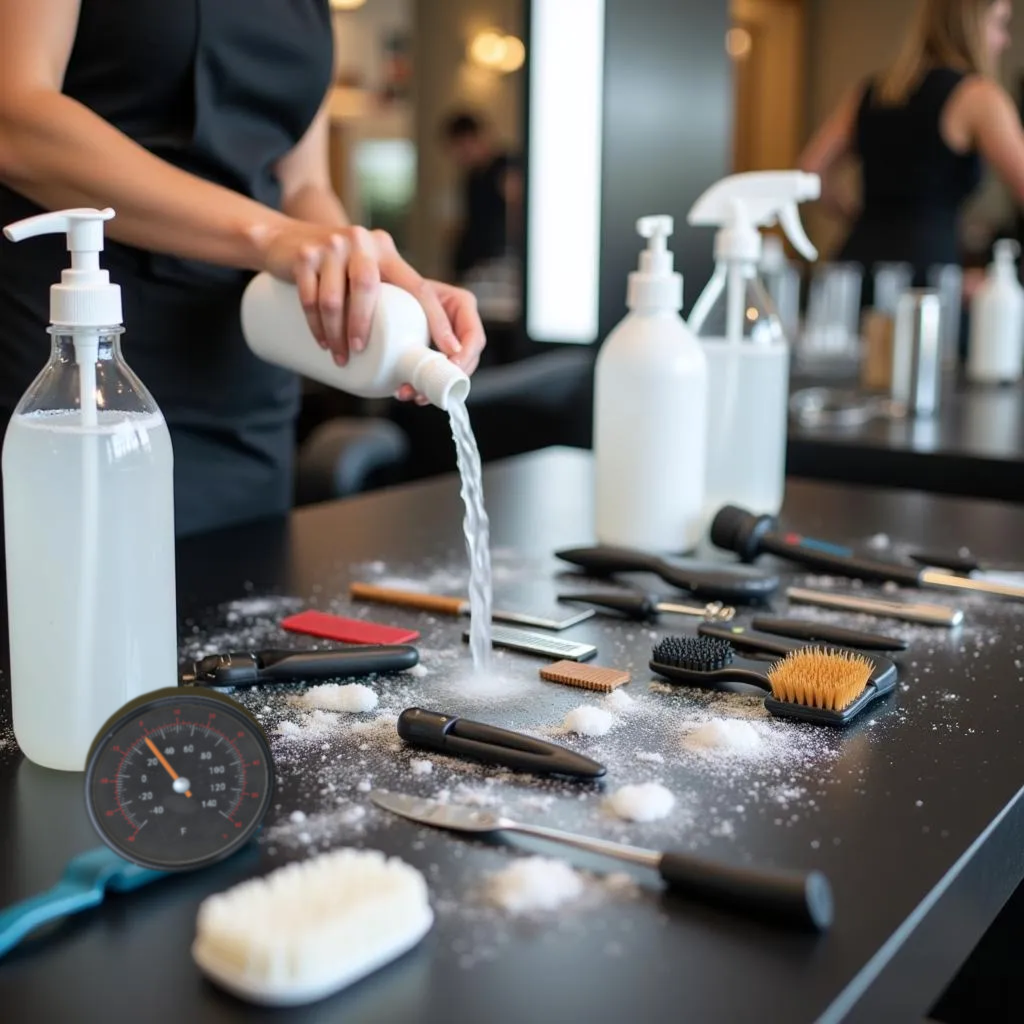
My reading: 30 (°F)
